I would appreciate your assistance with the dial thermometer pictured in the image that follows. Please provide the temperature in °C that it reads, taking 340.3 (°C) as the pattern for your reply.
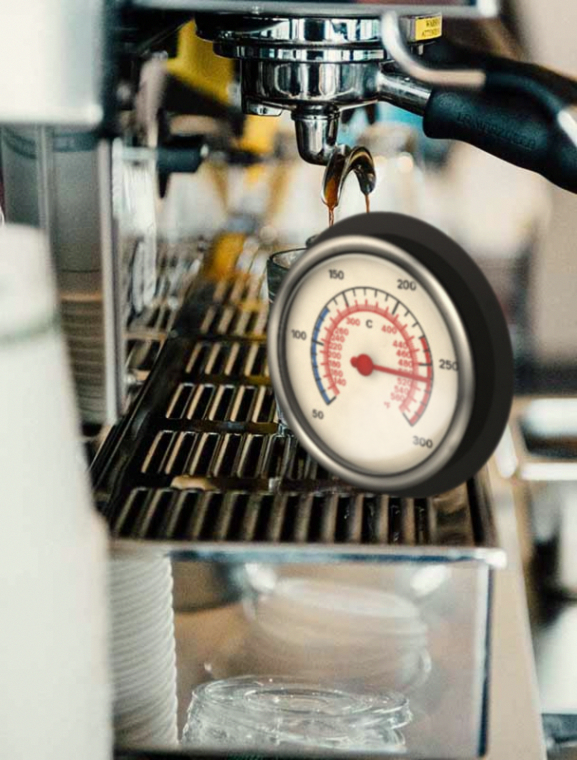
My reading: 260 (°C)
